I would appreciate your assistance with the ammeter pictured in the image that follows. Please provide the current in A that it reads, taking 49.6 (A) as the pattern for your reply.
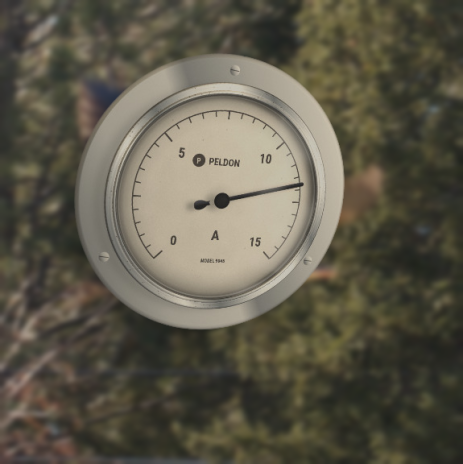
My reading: 11.75 (A)
